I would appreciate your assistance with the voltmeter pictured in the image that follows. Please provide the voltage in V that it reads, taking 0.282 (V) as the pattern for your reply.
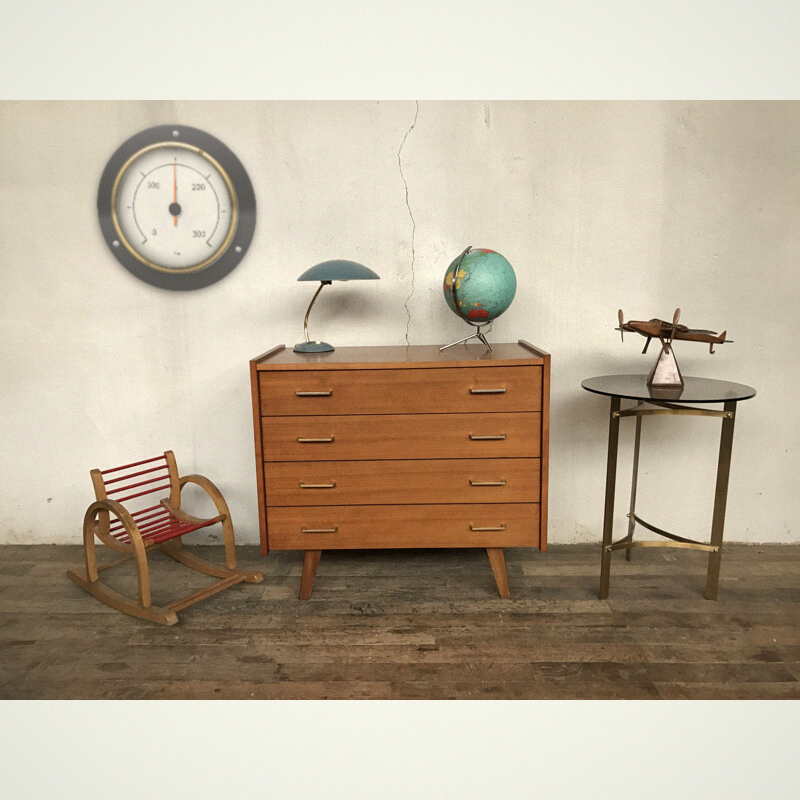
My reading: 150 (V)
